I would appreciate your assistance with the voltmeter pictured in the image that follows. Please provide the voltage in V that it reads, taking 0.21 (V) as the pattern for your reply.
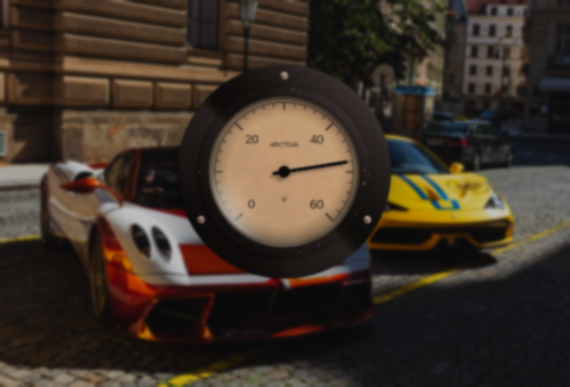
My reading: 48 (V)
